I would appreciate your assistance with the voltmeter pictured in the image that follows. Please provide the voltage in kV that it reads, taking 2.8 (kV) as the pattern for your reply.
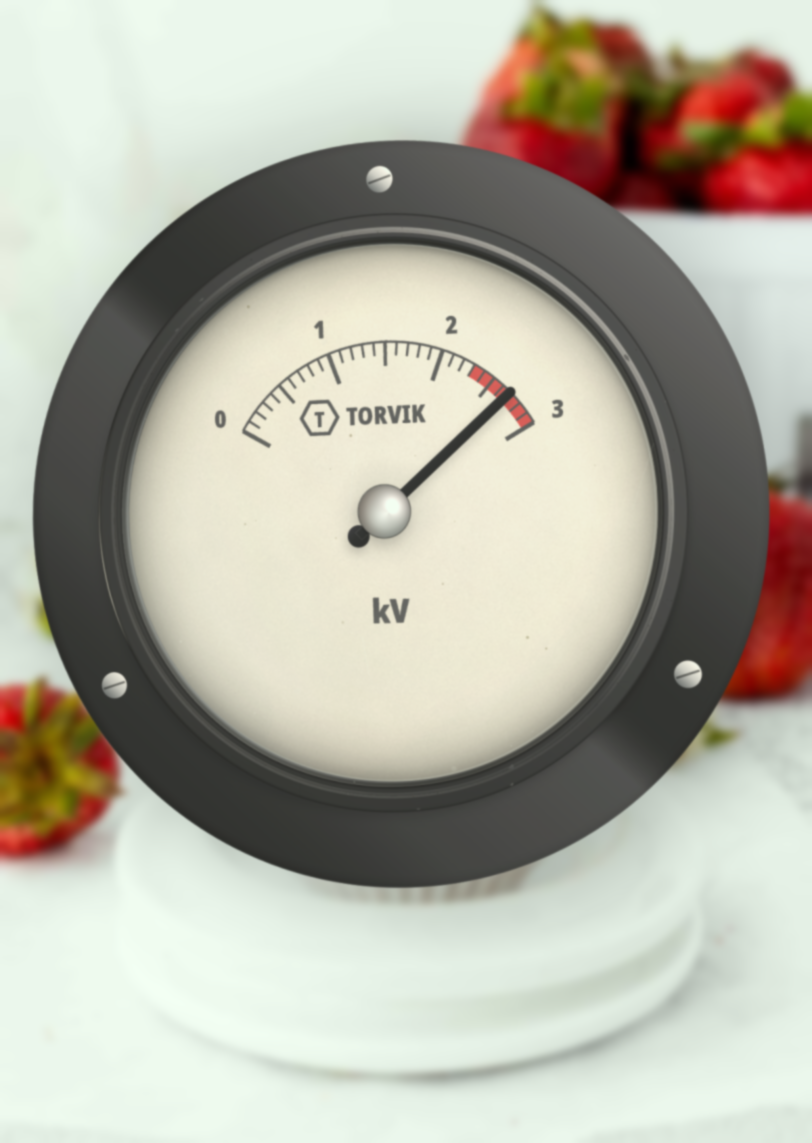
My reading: 2.7 (kV)
